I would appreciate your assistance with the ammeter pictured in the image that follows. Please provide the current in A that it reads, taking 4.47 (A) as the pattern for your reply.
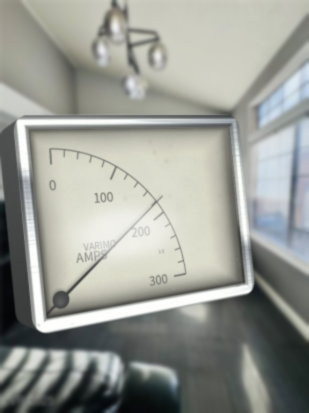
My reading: 180 (A)
